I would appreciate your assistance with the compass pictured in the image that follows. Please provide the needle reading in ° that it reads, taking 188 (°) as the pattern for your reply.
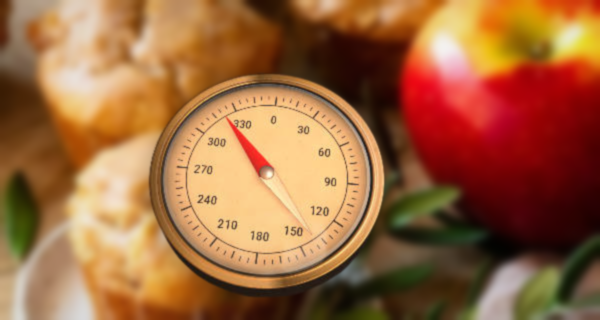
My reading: 320 (°)
